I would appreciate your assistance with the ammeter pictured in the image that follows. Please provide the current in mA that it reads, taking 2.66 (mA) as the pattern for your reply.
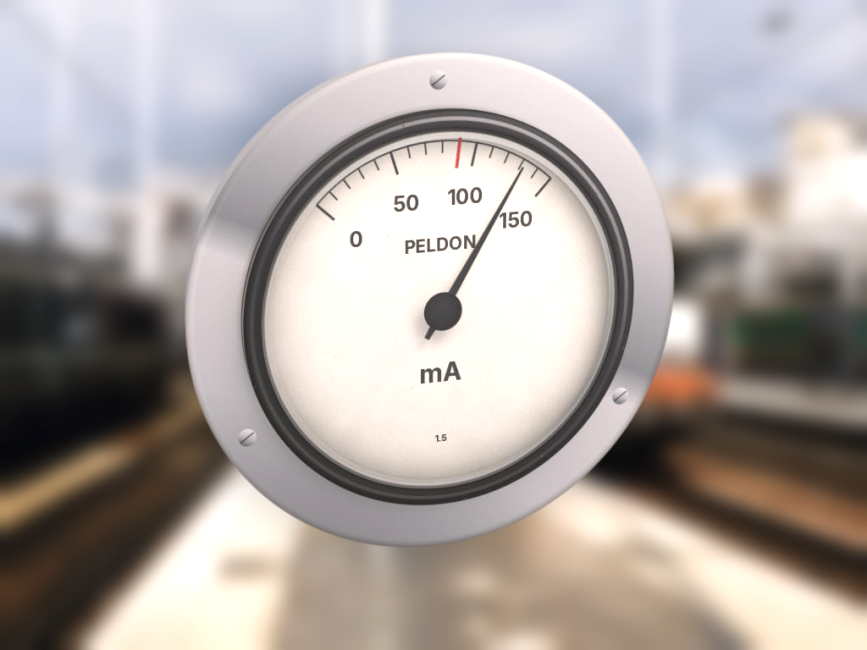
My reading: 130 (mA)
